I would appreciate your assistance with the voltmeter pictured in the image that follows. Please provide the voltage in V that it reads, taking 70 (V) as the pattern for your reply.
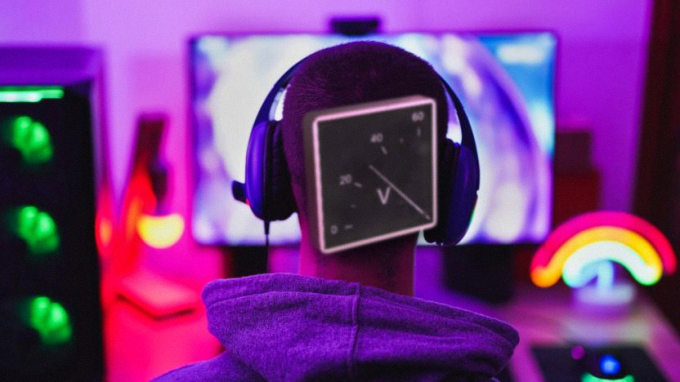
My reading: 30 (V)
